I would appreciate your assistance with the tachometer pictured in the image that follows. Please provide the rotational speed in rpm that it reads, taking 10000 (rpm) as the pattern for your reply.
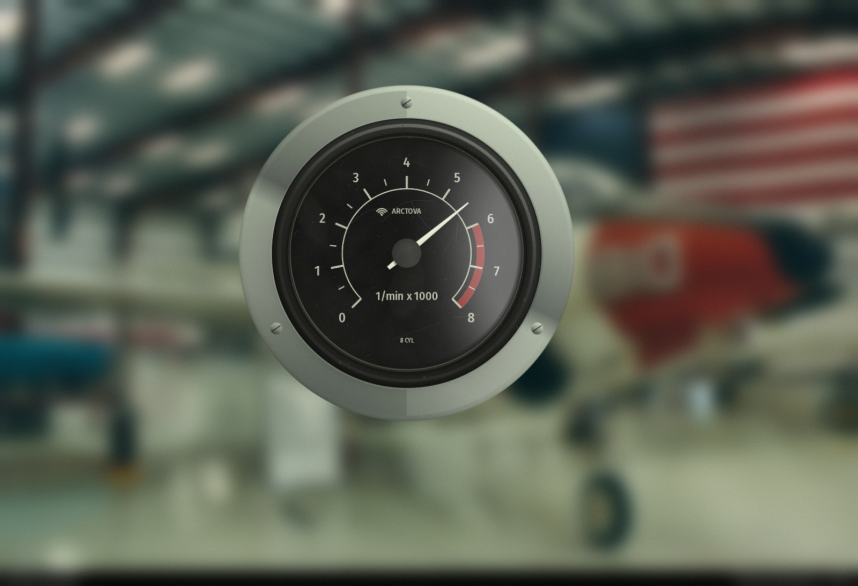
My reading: 5500 (rpm)
